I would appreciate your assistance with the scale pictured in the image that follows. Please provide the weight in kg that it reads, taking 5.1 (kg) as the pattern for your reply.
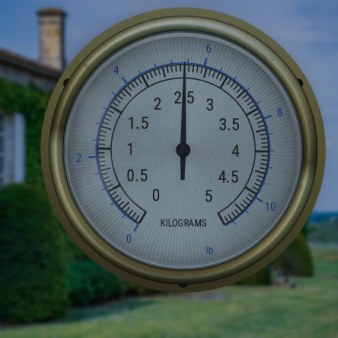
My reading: 2.5 (kg)
